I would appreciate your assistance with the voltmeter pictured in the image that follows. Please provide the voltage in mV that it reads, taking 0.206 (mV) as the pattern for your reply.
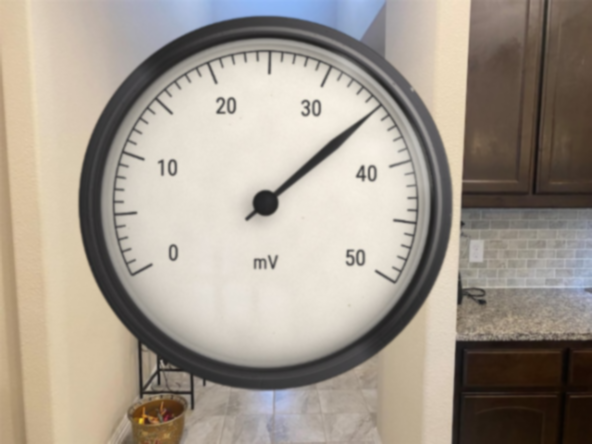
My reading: 35 (mV)
